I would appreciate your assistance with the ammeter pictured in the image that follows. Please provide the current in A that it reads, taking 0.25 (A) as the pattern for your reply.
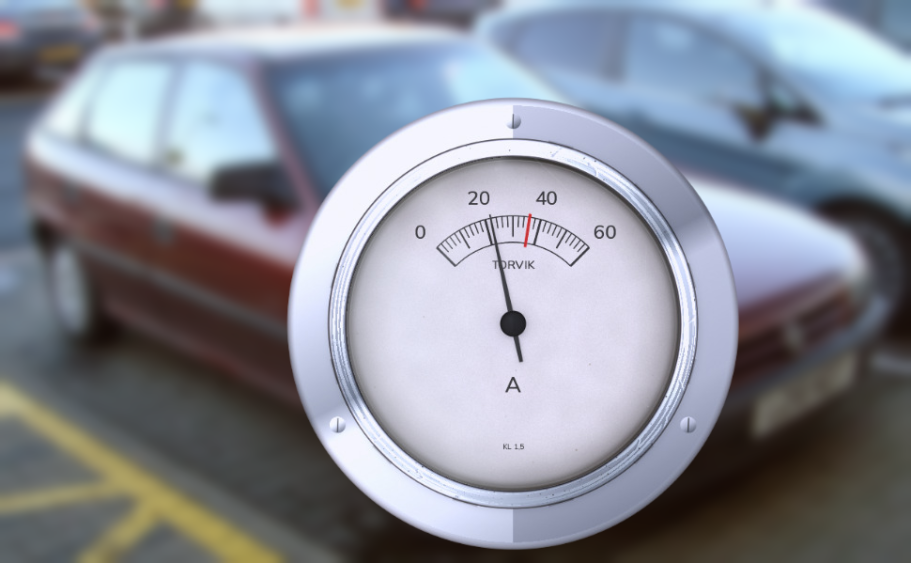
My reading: 22 (A)
